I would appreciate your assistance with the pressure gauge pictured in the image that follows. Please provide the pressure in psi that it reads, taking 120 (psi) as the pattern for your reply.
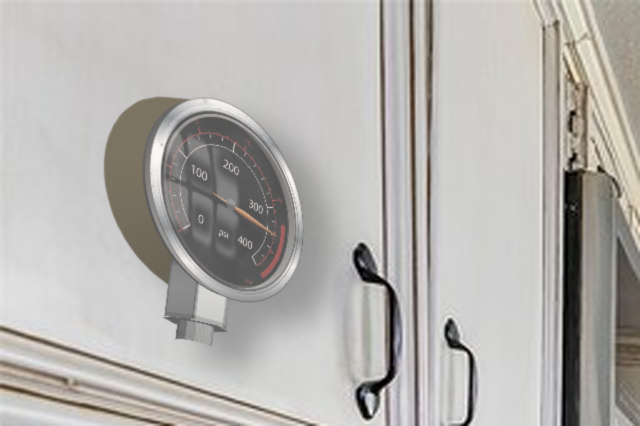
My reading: 340 (psi)
